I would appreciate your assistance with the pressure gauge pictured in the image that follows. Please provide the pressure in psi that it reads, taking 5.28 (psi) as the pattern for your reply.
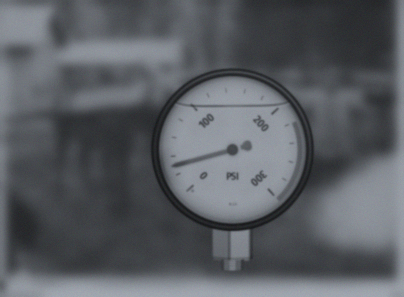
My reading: 30 (psi)
